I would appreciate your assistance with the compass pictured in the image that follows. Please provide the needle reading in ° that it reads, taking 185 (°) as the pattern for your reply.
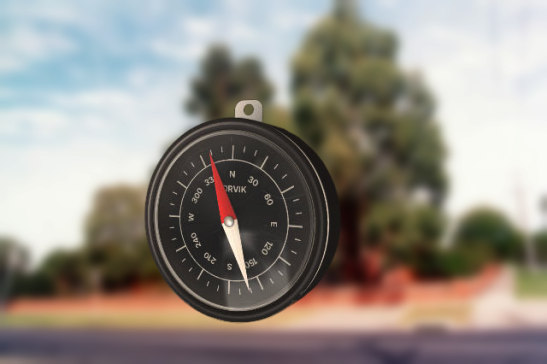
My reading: 340 (°)
